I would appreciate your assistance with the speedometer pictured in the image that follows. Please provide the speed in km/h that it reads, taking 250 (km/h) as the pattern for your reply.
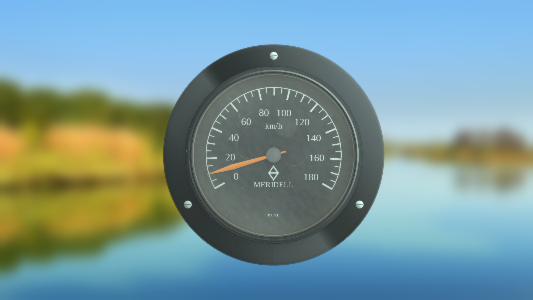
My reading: 10 (km/h)
